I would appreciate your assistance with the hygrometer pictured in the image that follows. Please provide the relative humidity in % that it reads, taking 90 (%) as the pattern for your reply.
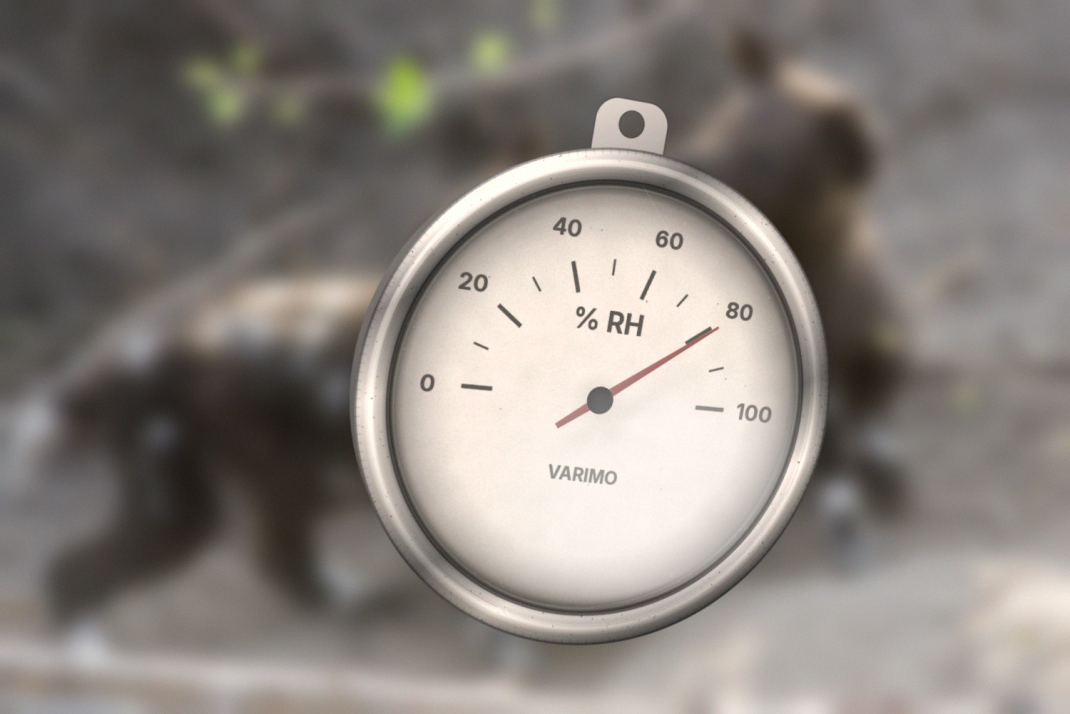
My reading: 80 (%)
